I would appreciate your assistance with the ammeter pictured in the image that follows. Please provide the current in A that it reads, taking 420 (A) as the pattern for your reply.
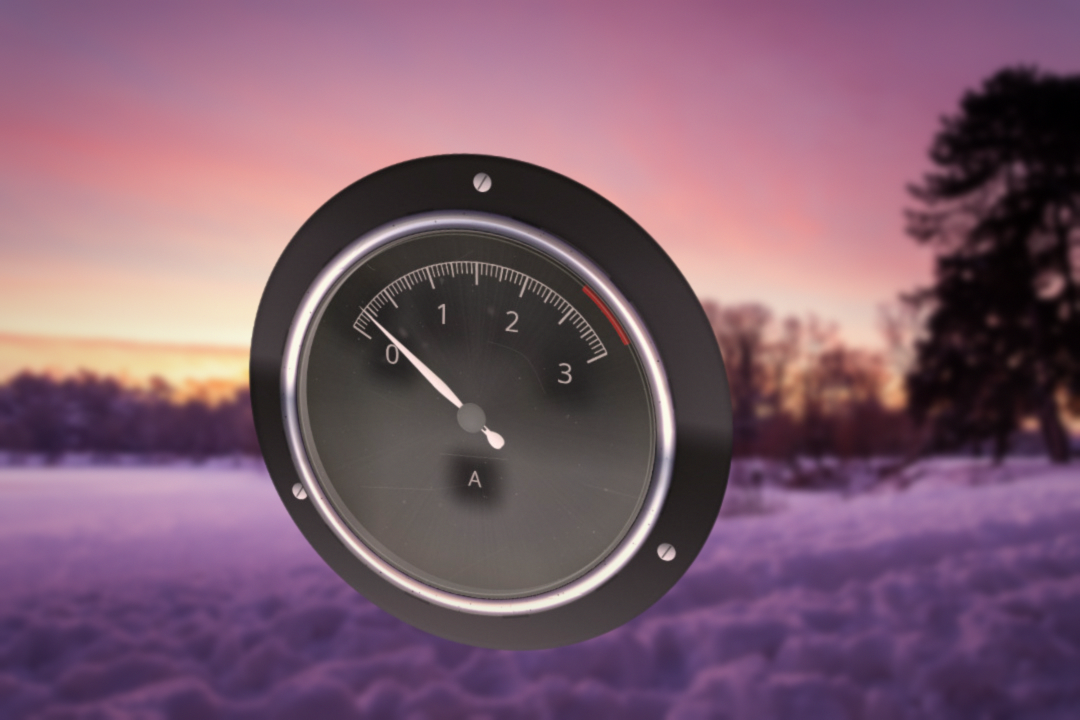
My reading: 0.25 (A)
